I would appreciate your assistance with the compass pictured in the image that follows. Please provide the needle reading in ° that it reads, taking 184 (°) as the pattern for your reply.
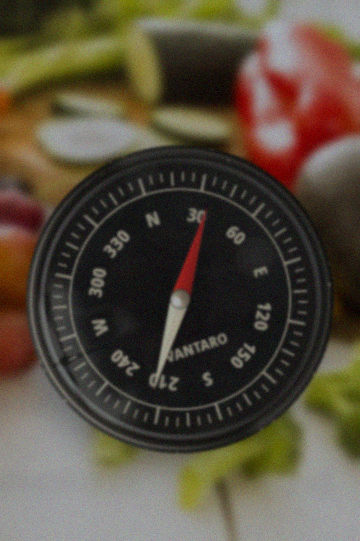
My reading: 35 (°)
